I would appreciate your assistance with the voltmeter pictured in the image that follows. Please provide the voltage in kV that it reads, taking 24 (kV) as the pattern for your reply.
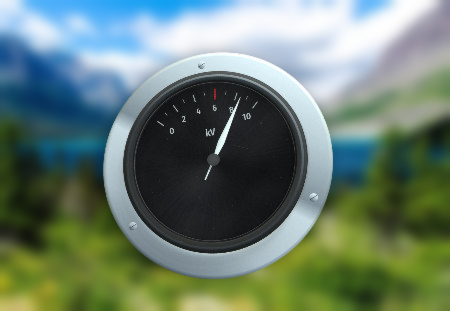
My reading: 8.5 (kV)
